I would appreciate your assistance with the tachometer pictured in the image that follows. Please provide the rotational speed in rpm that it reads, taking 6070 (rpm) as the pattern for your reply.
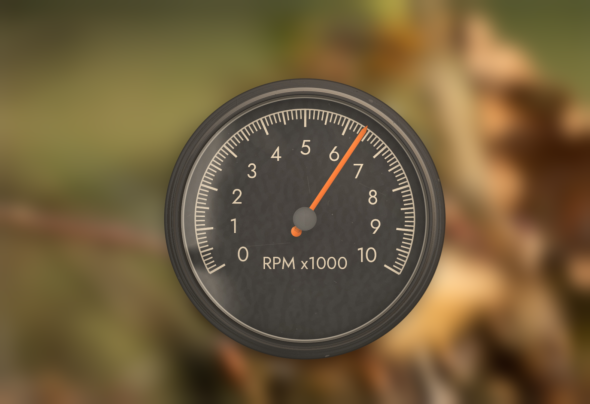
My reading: 6400 (rpm)
